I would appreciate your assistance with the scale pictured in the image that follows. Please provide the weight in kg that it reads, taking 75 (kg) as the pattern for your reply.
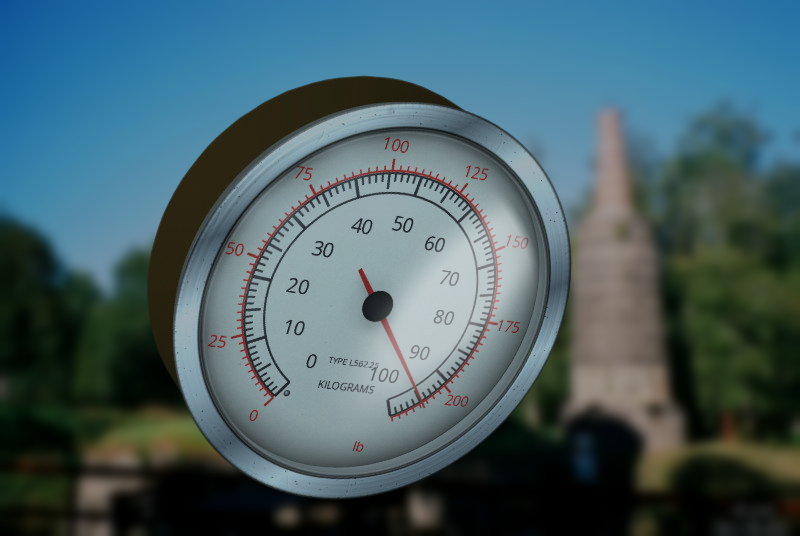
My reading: 95 (kg)
